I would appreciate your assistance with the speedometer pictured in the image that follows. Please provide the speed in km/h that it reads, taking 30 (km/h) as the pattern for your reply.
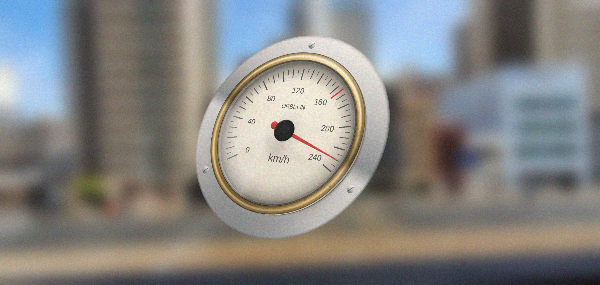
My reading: 230 (km/h)
